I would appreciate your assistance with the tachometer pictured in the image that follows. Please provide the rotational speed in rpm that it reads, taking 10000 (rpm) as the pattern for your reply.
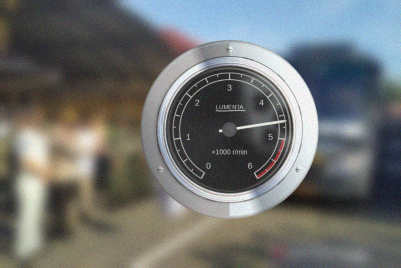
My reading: 4625 (rpm)
